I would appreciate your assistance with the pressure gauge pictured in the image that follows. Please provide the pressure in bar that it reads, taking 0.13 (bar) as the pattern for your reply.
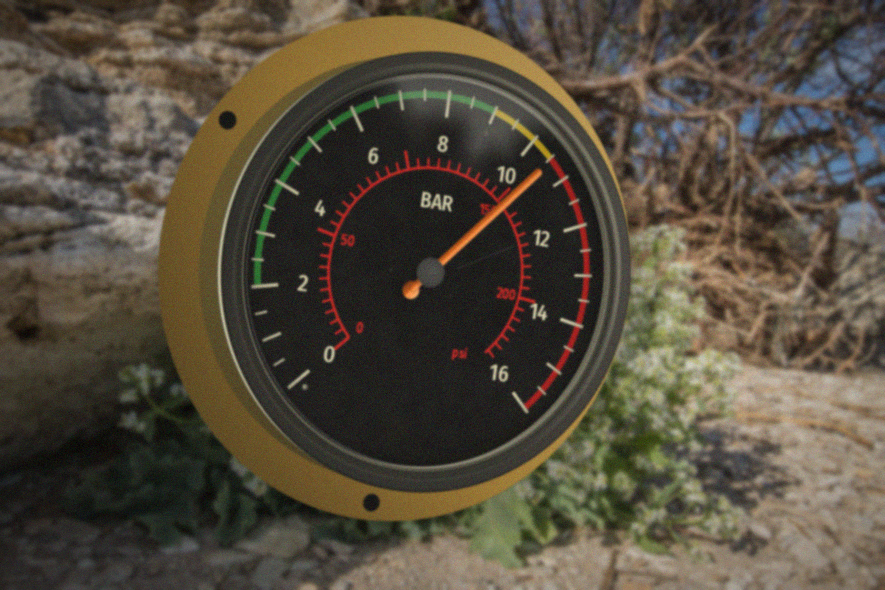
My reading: 10.5 (bar)
